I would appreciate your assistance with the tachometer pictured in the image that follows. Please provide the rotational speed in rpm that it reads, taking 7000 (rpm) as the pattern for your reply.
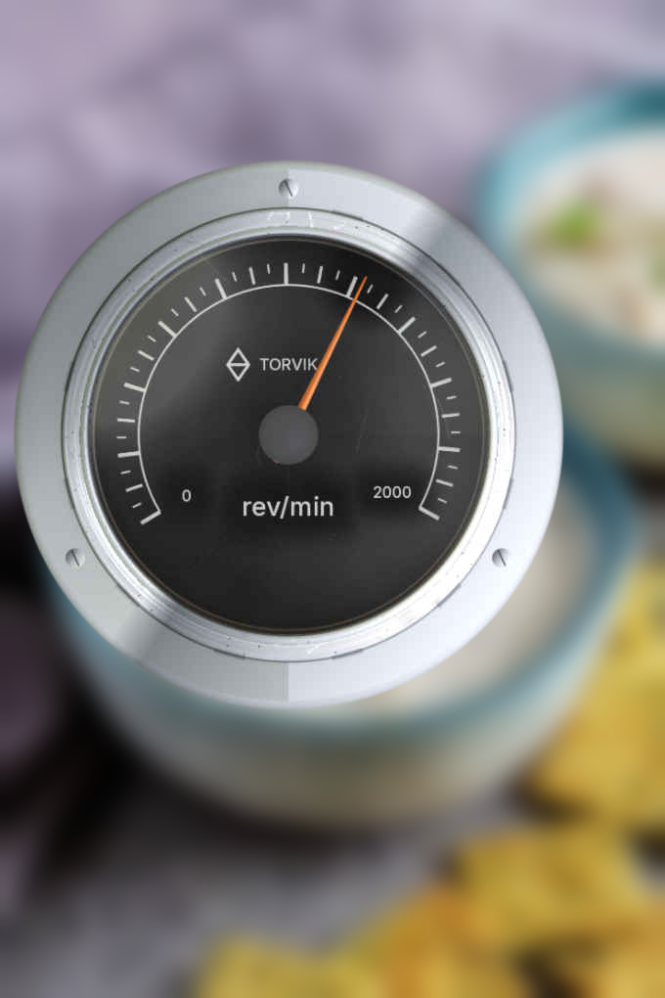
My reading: 1225 (rpm)
